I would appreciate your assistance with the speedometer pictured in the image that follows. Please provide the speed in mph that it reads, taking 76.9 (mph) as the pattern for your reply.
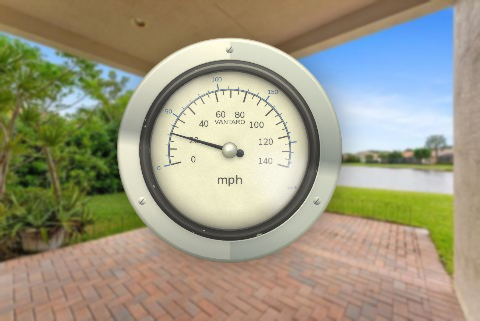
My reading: 20 (mph)
